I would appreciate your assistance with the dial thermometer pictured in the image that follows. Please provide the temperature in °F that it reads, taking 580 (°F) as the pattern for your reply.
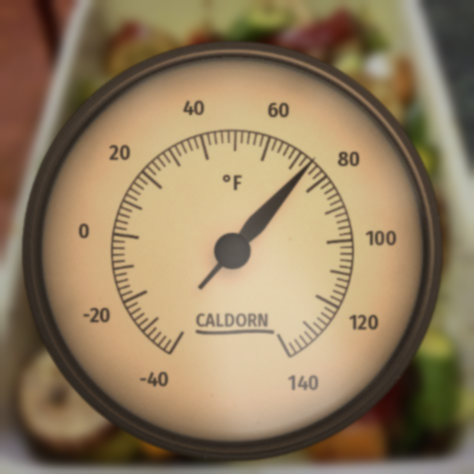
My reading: 74 (°F)
